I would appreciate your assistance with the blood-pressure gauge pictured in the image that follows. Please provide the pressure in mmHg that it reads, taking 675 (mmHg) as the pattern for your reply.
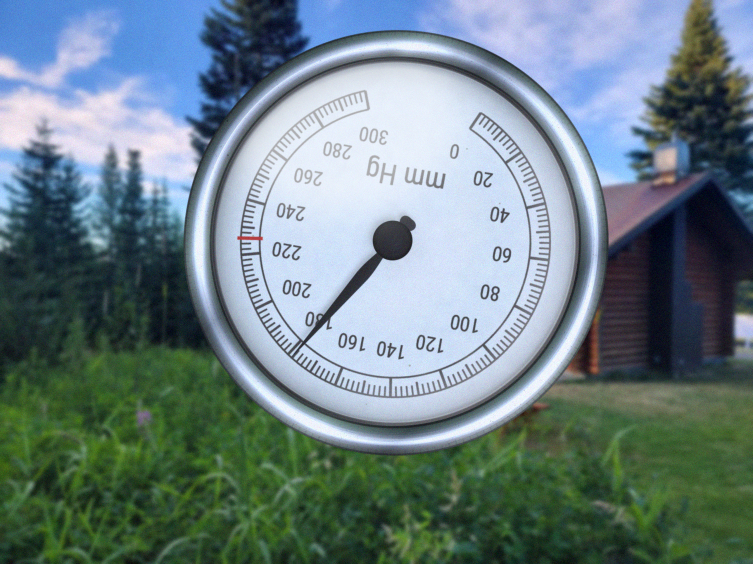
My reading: 178 (mmHg)
